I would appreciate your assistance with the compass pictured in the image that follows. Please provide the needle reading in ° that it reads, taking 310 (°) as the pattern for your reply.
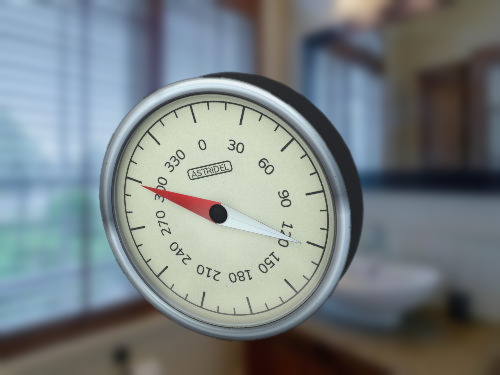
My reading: 300 (°)
